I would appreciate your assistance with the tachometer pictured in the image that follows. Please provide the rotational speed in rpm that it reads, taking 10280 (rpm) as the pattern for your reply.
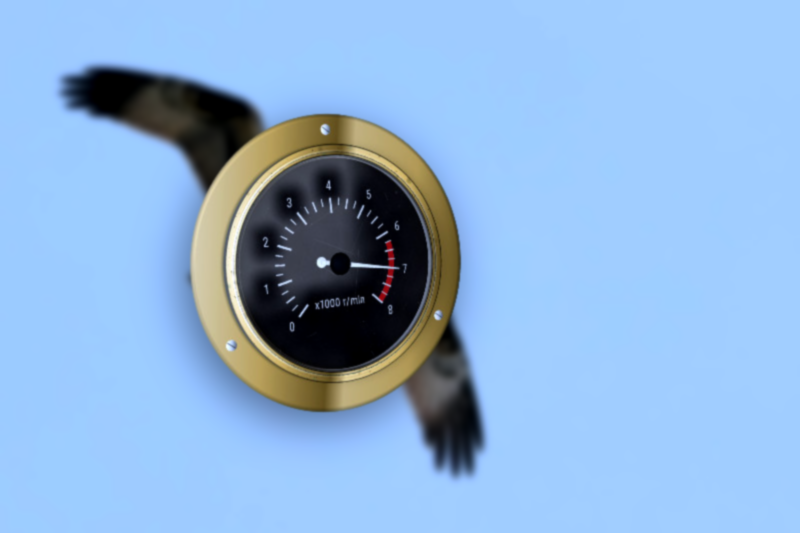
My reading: 7000 (rpm)
